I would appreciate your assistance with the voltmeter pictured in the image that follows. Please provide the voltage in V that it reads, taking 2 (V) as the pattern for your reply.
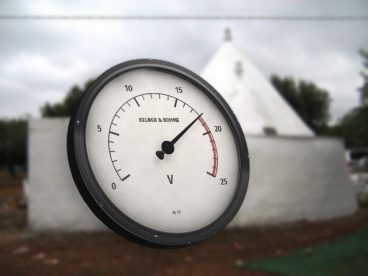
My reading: 18 (V)
